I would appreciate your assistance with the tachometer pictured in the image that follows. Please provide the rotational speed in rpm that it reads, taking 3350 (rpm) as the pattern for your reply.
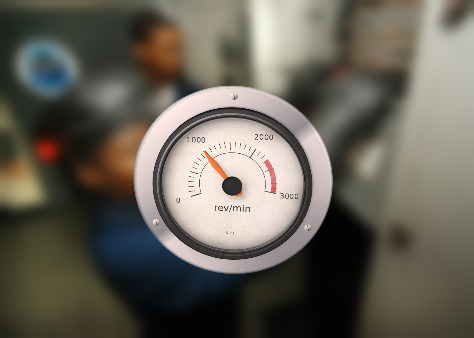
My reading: 1000 (rpm)
